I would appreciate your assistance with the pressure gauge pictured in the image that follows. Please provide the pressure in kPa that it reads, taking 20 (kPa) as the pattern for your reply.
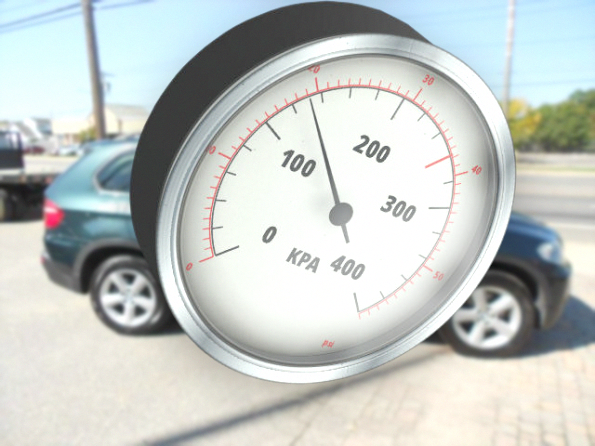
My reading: 130 (kPa)
